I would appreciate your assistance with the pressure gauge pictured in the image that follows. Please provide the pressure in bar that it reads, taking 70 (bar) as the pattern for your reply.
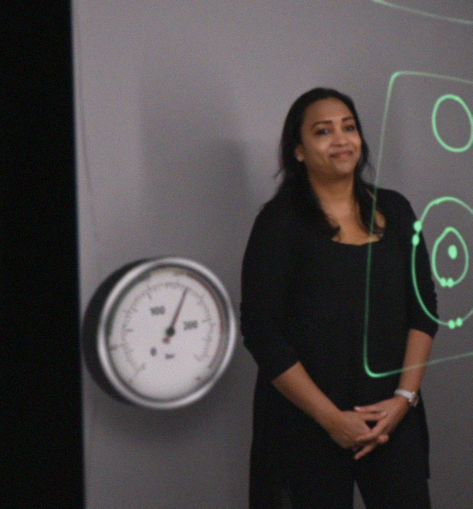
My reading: 150 (bar)
